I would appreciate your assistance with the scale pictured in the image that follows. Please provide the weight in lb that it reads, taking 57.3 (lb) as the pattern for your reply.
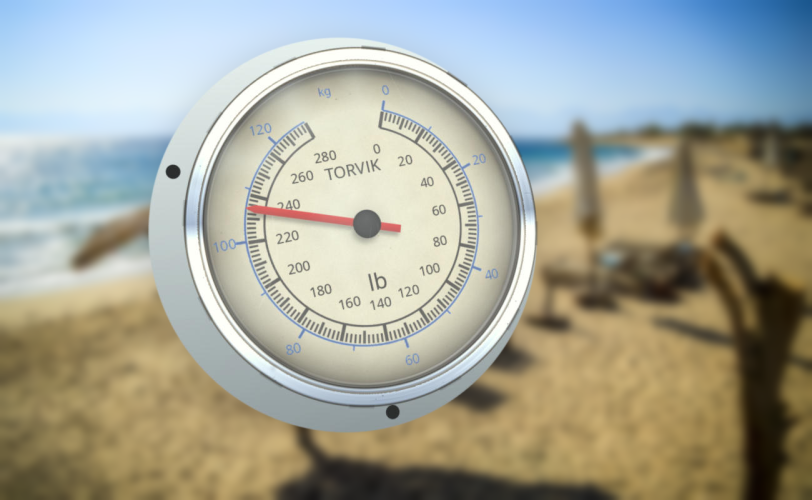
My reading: 234 (lb)
